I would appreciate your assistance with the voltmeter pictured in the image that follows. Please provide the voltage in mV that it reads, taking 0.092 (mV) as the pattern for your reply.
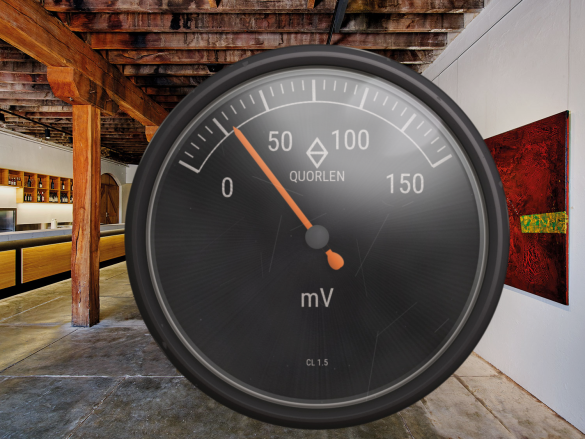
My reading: 30 (mV)
